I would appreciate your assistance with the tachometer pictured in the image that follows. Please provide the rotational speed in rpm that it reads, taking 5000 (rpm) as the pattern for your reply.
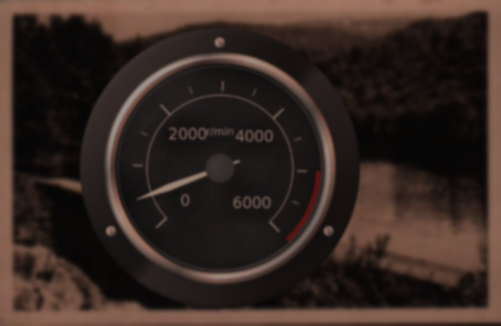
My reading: 500 (rpm)
